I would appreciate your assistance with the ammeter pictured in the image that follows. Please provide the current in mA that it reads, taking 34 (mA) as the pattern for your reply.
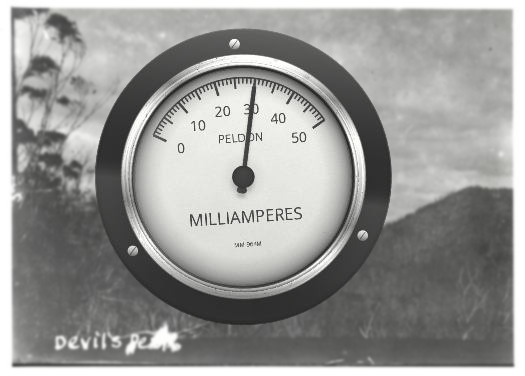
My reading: 30 (mA)
